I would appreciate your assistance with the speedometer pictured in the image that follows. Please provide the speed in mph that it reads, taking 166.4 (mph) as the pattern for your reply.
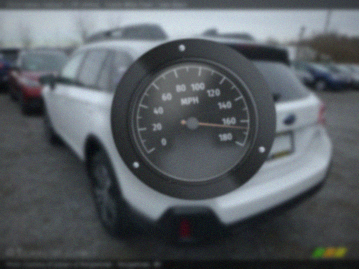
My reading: 165 (mph)
